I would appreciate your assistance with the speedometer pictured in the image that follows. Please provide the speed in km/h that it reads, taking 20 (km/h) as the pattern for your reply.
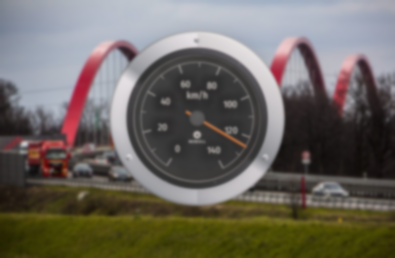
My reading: 125 (km/h)
